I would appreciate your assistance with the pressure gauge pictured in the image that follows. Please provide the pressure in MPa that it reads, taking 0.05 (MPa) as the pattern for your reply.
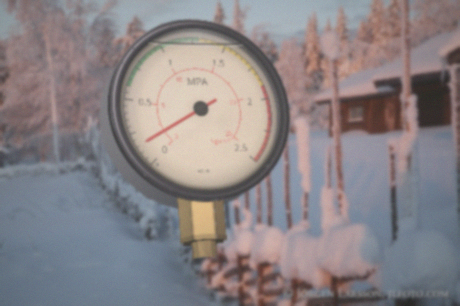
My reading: 0.15 (MPa)
